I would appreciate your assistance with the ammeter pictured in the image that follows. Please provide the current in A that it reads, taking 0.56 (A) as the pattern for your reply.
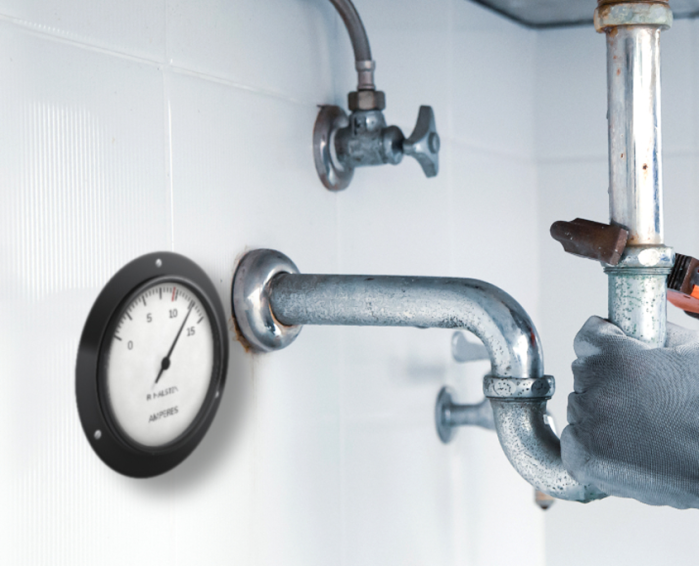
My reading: 12.5 (A)
